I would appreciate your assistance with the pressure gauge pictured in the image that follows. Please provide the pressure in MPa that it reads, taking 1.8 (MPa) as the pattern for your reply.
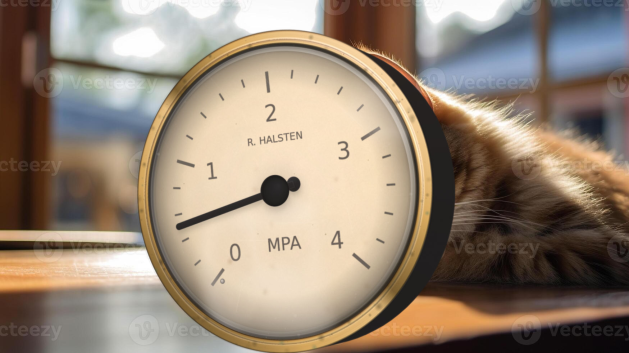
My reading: 0.5 (MPa)
